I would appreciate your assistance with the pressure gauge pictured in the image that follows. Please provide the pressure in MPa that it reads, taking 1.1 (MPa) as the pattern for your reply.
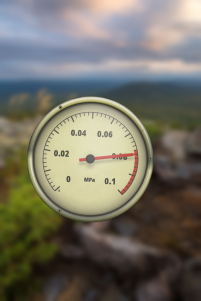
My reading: 0.08 (MPa)
